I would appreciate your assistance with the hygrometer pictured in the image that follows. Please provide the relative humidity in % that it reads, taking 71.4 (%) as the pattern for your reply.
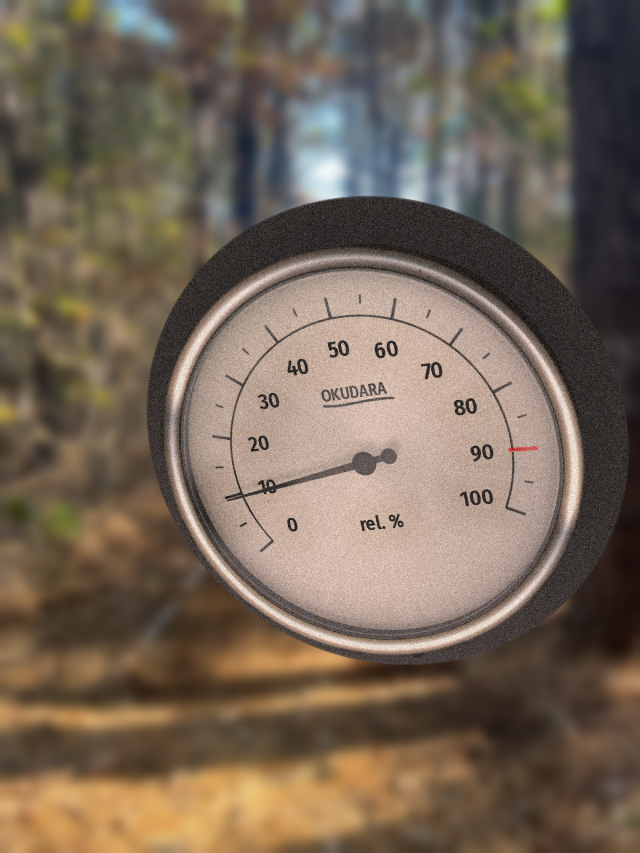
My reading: 10 (%)
